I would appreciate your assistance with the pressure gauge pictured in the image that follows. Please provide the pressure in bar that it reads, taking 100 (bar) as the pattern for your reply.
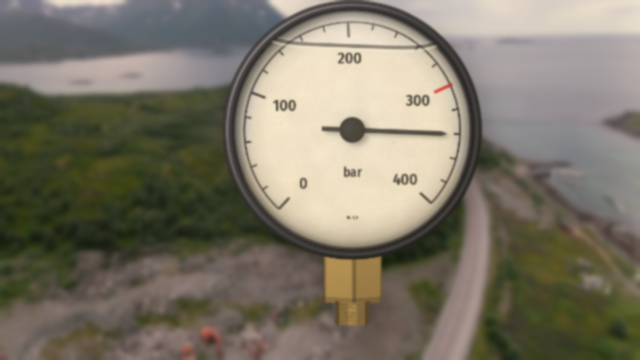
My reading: 340 (bar)
